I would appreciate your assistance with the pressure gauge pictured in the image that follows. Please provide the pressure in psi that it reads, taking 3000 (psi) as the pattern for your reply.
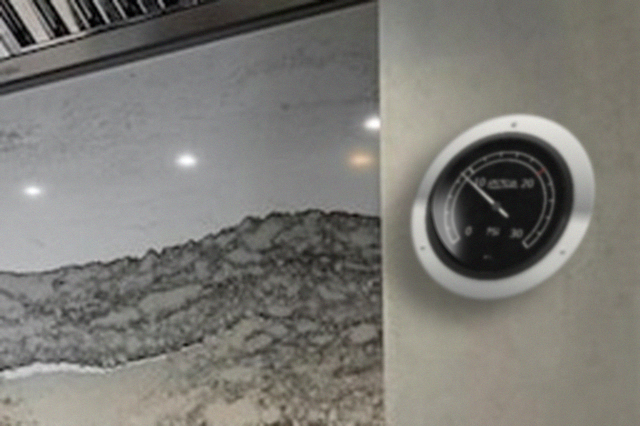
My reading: 9 (psi)
